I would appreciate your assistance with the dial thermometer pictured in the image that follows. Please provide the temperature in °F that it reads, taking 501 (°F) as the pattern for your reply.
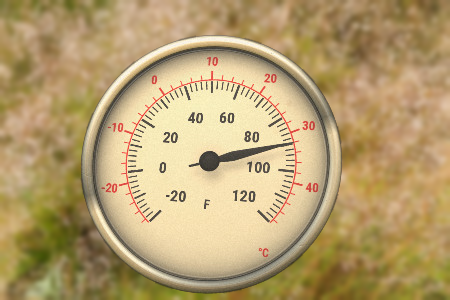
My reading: 90 (°F)
